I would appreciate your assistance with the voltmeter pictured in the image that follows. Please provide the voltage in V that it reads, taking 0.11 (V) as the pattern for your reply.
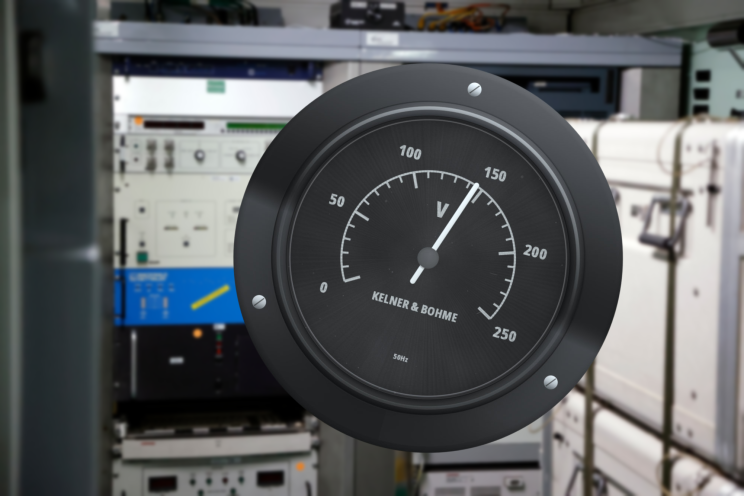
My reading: 145 (V)
